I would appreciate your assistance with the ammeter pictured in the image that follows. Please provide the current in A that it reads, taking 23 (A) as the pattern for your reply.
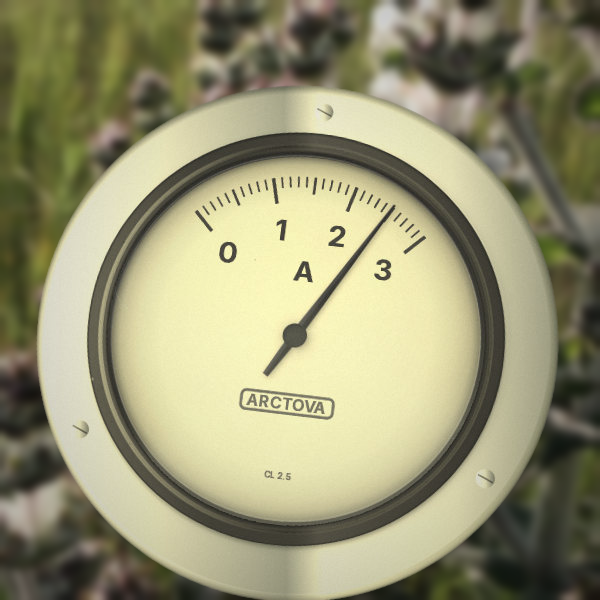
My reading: 2.5 (A)
